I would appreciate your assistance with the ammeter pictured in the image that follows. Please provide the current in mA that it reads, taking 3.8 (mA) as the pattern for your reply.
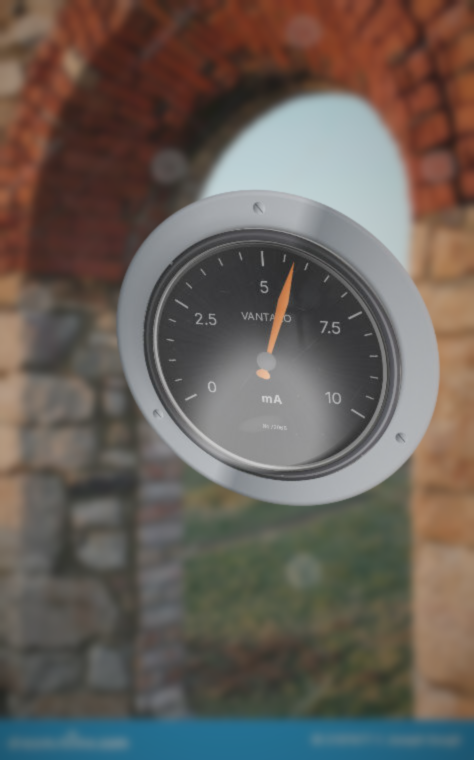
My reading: 5.75 (mA)
